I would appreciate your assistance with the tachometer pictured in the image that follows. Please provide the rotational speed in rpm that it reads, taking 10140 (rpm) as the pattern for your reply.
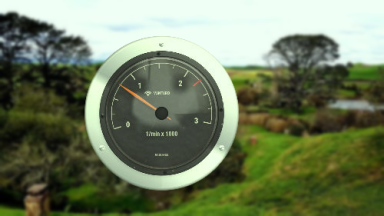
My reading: 750 (rpm)
